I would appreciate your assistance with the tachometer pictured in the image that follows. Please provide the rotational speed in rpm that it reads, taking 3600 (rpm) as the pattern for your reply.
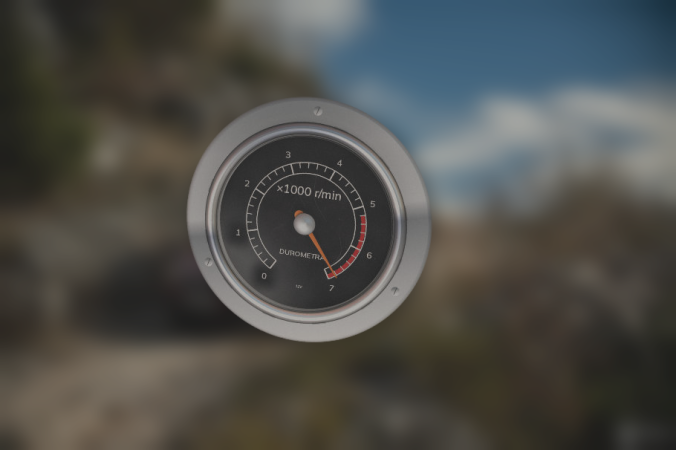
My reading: 6800 (rpm)
